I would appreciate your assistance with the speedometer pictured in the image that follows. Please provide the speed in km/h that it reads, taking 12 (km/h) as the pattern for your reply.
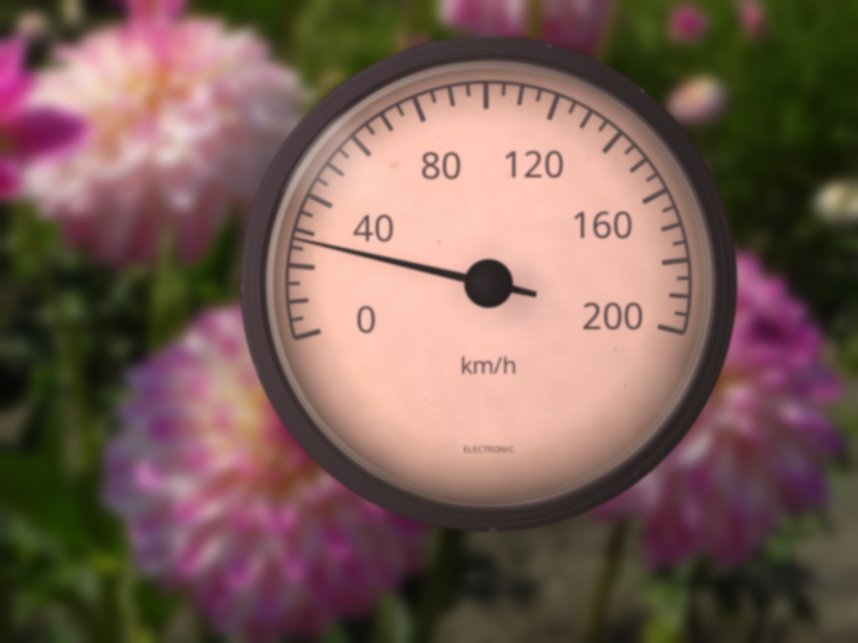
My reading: 27.5 (km/h)
